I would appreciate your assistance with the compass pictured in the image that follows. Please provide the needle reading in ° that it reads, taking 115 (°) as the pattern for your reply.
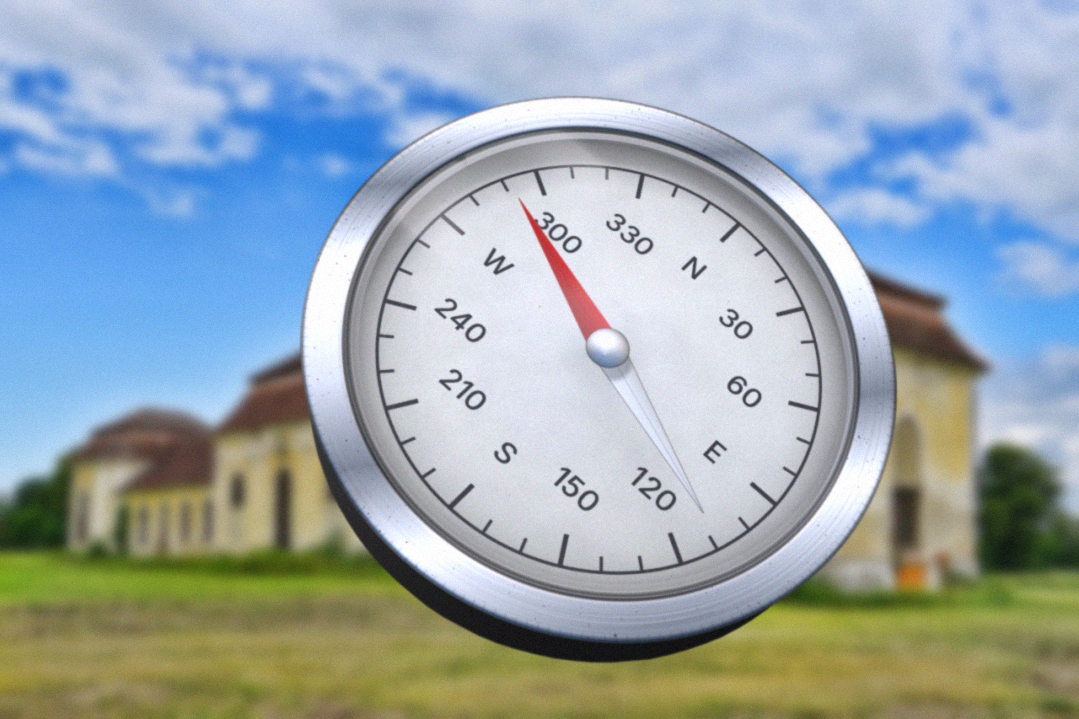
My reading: 290 (°)
